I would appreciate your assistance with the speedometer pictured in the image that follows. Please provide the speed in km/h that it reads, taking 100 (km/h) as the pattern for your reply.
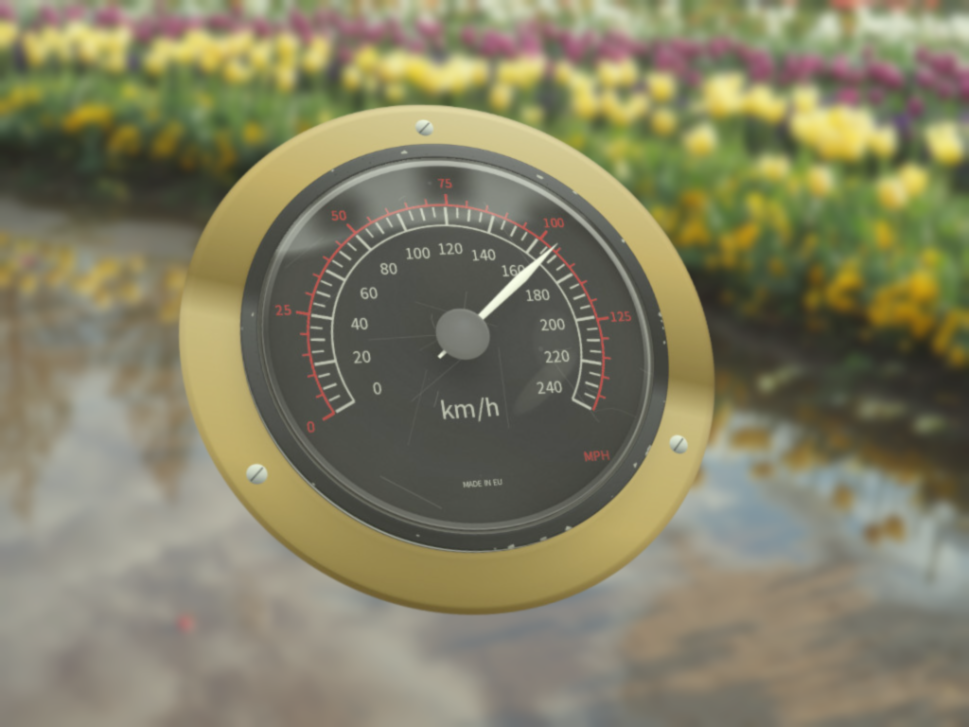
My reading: 167.5 (km/h)
